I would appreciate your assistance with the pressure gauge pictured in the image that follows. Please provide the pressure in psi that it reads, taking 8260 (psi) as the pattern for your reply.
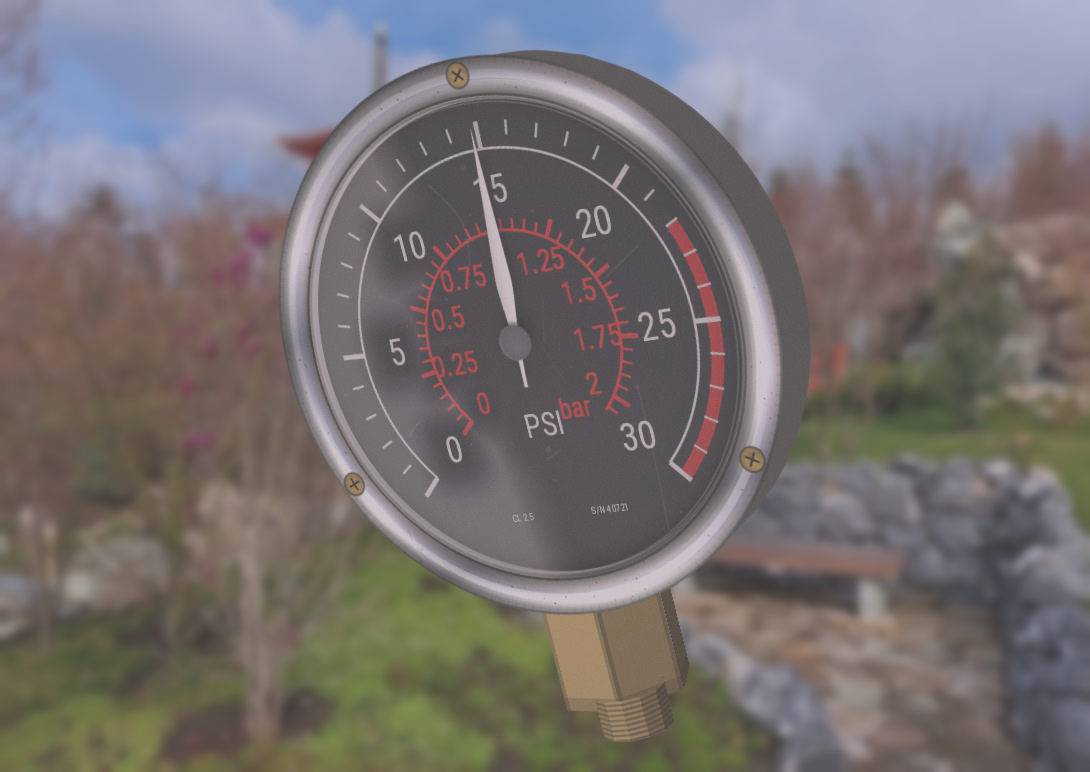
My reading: 15 (psi)
